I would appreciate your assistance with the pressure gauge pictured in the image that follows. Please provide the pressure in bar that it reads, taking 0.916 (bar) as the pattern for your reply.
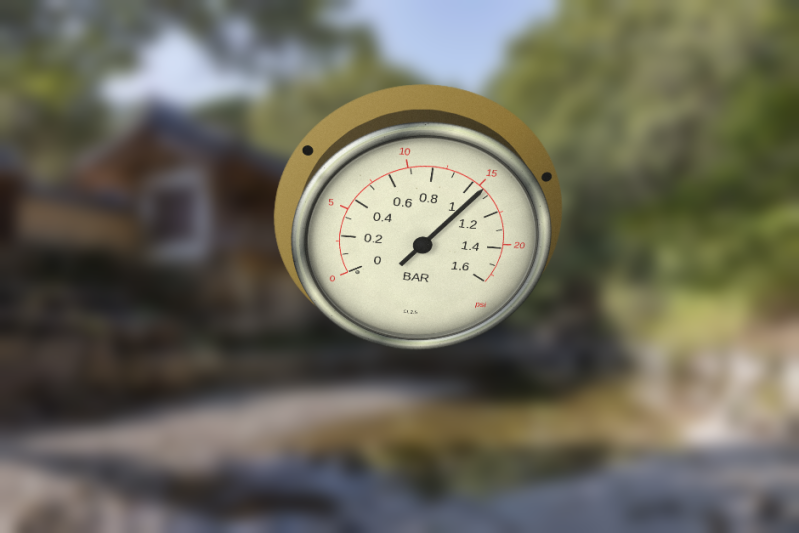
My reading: 1.05 (bar)
